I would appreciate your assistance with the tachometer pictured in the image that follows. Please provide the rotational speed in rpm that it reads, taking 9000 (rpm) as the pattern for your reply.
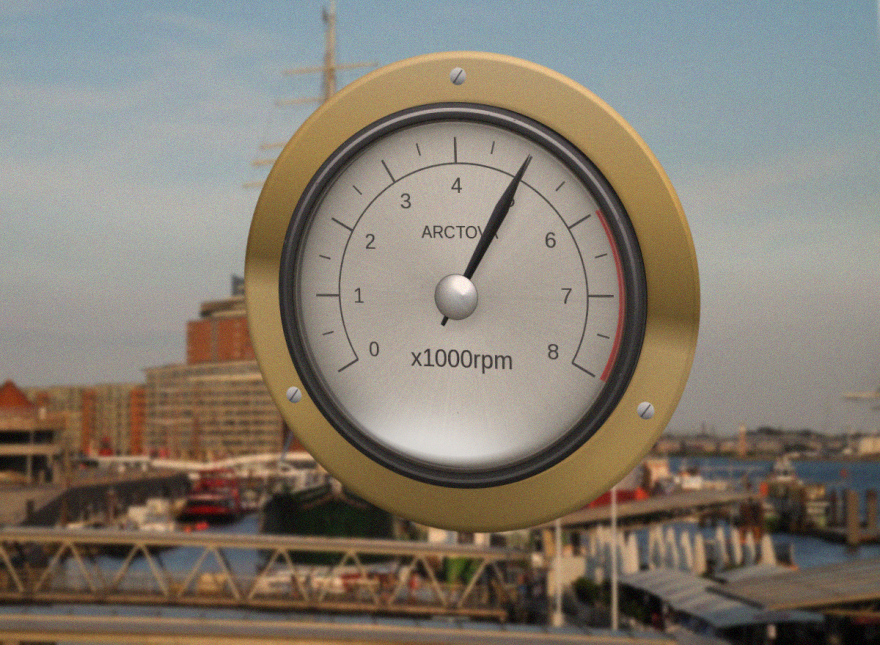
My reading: 5000 (rpm)
